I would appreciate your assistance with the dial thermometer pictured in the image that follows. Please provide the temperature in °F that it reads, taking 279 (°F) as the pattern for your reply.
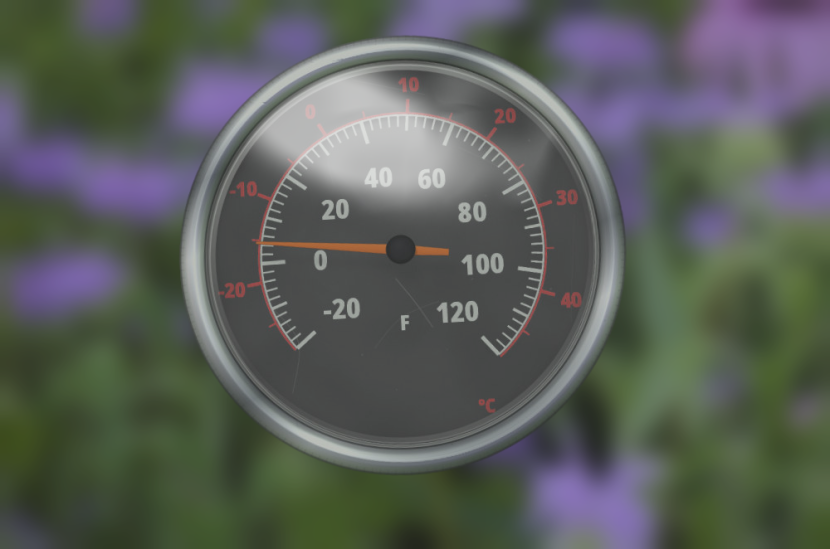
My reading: 4 (°F)
